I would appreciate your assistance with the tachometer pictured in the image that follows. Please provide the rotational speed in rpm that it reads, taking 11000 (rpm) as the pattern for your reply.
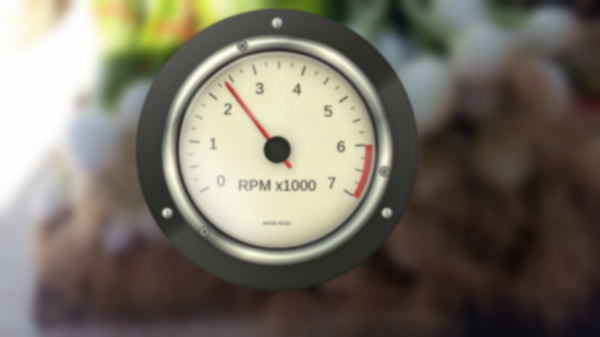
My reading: 2375 (rpm)
